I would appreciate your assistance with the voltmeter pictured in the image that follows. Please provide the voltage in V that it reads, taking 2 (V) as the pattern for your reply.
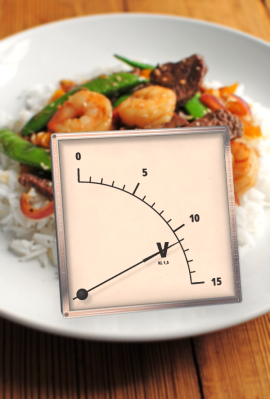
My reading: 11 (V)
